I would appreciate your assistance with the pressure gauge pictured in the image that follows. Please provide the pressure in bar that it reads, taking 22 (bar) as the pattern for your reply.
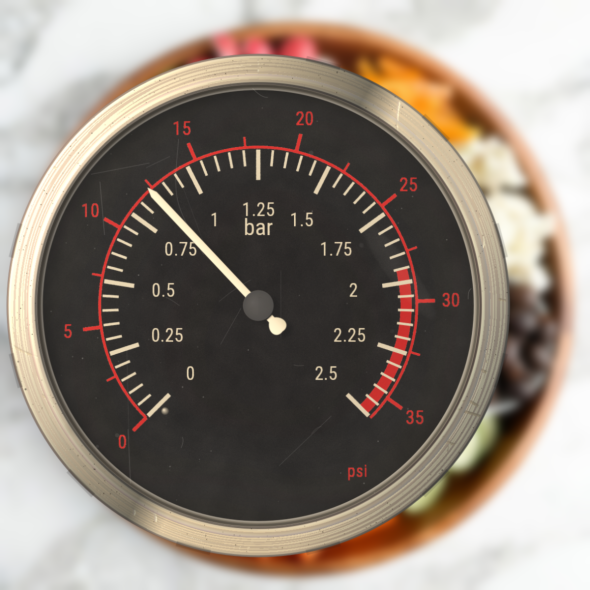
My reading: 0.85 (bar)
